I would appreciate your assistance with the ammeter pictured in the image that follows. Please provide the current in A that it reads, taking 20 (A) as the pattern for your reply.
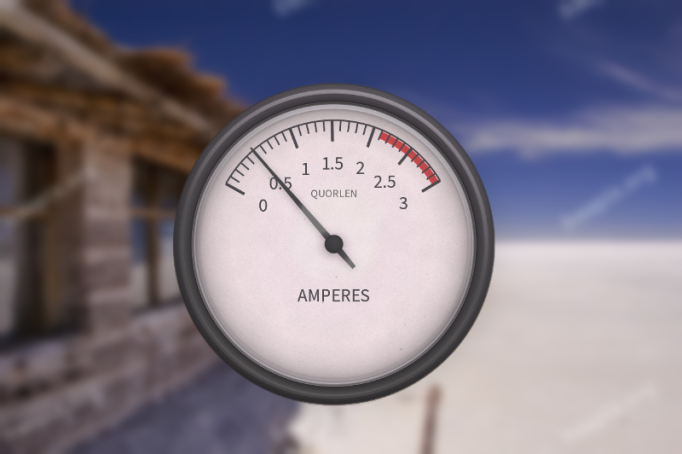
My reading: 0.5 (A)
